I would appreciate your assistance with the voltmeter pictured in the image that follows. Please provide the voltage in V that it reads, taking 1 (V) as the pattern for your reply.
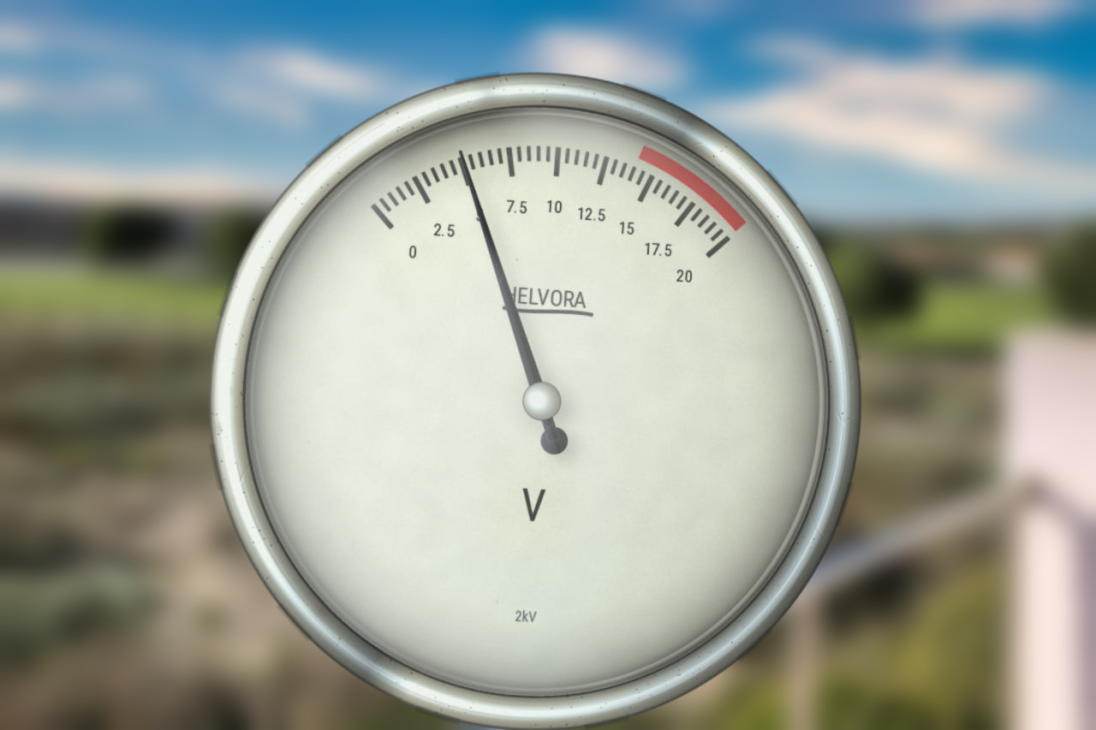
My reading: 5 (V)
